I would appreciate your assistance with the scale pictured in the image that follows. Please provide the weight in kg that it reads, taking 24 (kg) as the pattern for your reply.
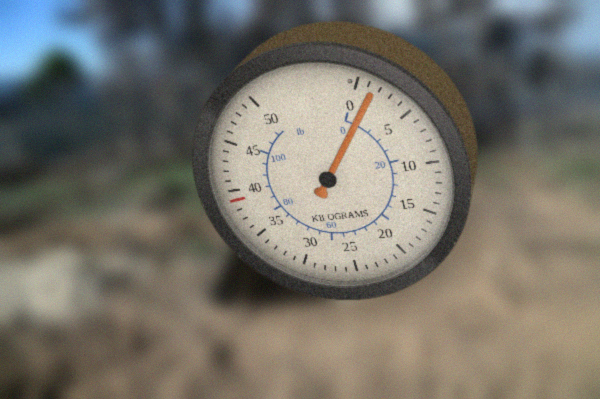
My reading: 1.5 (kg)
